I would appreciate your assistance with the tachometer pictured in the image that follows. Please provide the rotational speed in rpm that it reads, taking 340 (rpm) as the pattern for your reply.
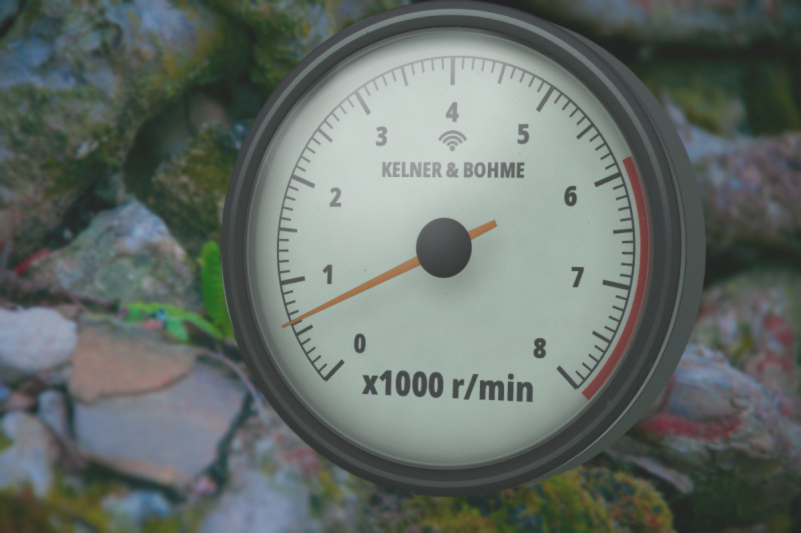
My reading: 600 (rpm)
